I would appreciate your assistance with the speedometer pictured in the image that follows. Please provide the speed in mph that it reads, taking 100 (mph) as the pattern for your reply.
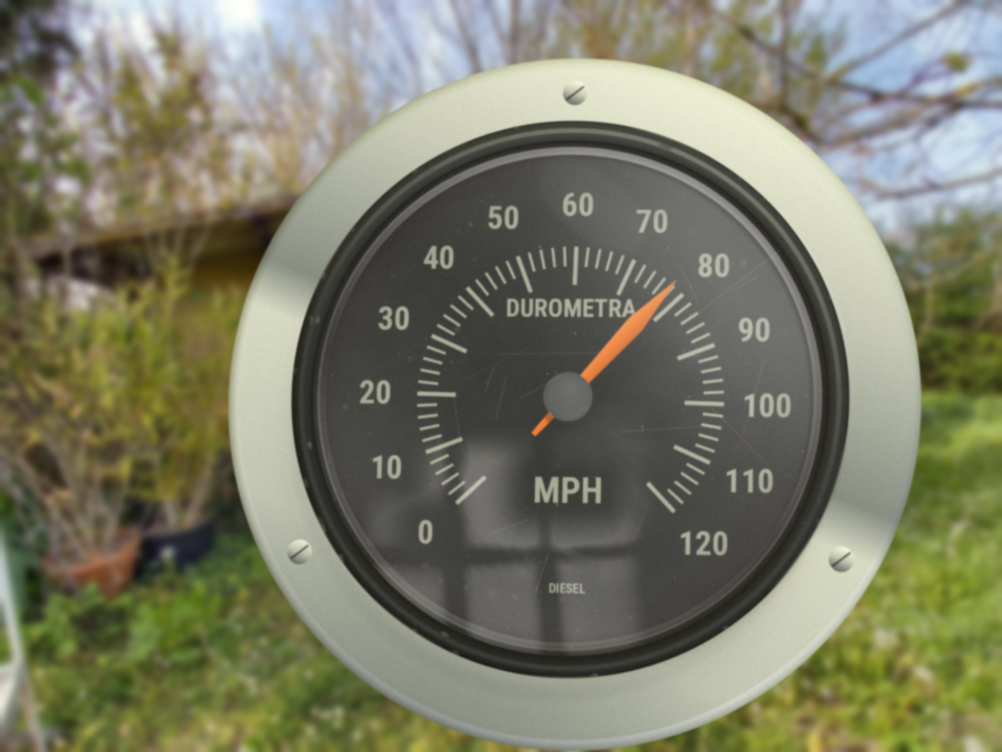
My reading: 78 (mph)
